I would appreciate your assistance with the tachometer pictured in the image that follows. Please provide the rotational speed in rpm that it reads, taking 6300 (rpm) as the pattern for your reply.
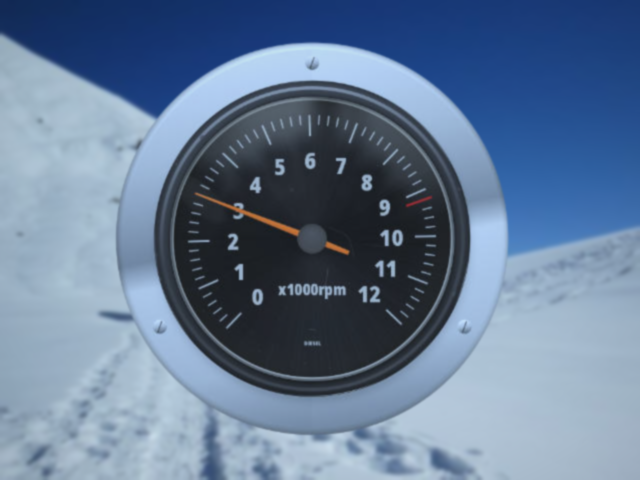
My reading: 3000 (rpm)
